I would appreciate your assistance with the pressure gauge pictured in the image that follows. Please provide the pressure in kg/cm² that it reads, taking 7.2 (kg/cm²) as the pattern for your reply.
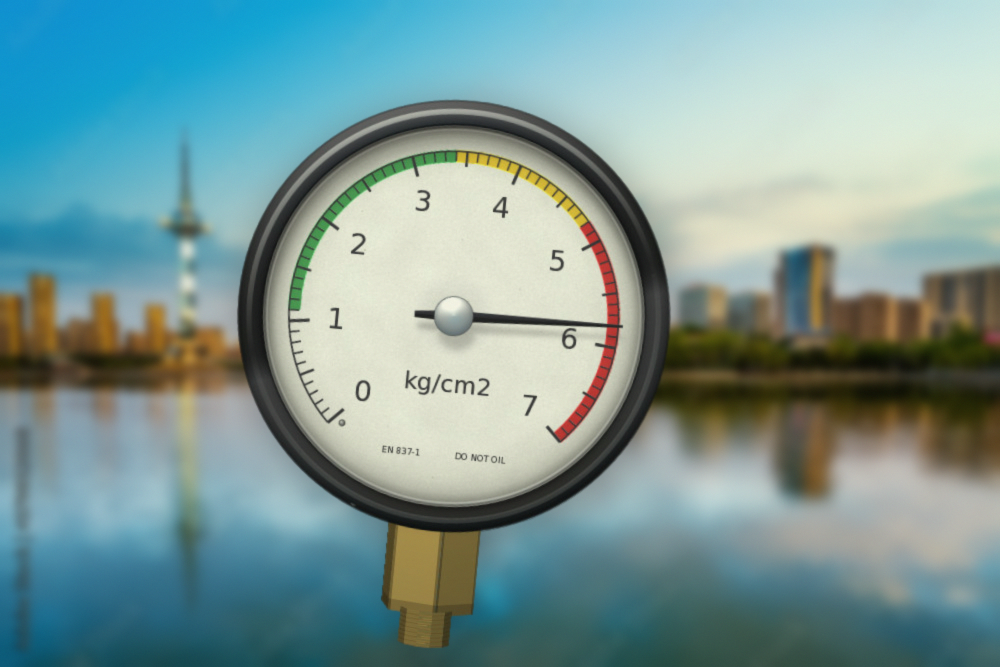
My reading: 5.8 (kg/cm²)
